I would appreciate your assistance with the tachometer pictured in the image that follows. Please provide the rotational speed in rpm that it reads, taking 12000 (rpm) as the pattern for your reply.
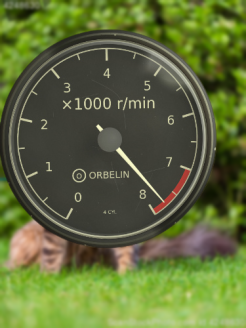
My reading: 7750 (rpm)
